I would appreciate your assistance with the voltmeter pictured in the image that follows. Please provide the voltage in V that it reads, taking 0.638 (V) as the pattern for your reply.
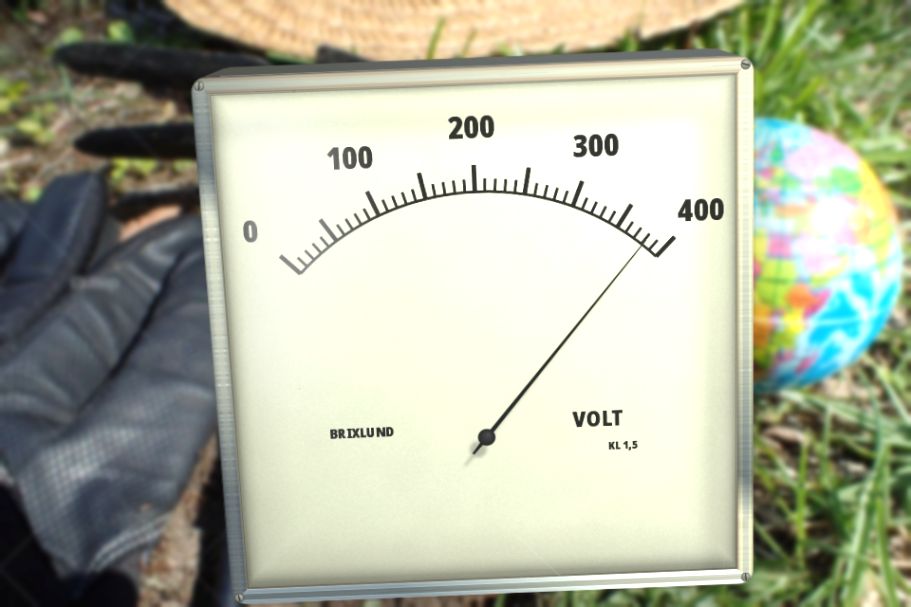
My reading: 380 (V)
